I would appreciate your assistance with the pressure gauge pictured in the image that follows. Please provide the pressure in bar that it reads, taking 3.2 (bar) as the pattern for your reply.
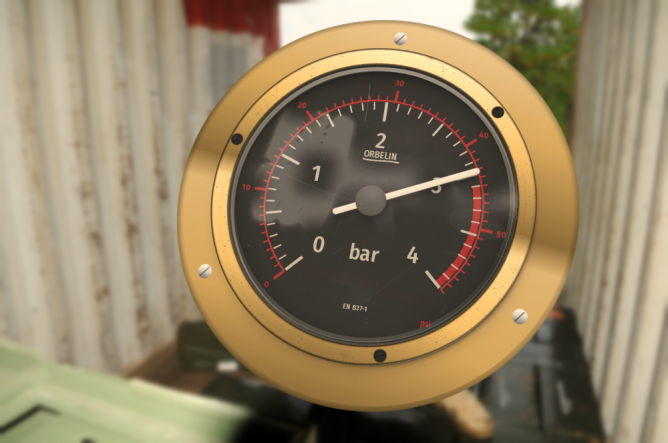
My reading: 3 (bar)
